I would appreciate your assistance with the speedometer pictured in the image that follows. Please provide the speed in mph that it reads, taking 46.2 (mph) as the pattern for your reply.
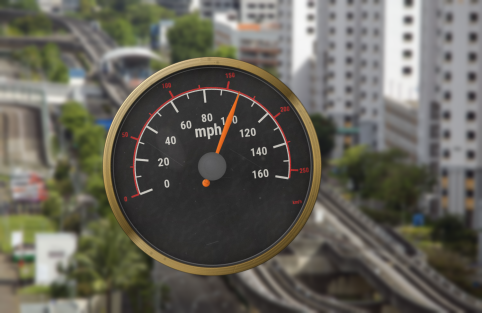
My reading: 100 (mph)
